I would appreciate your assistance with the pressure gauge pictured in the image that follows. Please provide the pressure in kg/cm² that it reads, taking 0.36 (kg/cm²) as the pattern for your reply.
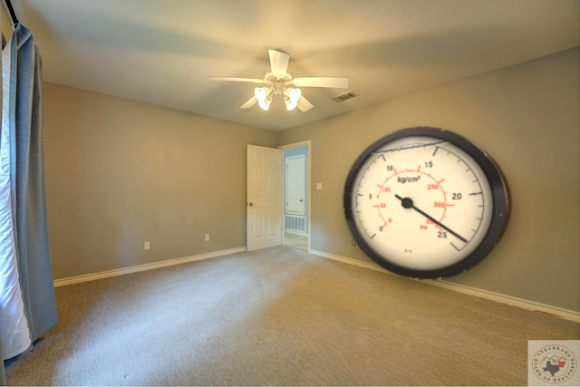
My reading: 24 (kg/cm²)
